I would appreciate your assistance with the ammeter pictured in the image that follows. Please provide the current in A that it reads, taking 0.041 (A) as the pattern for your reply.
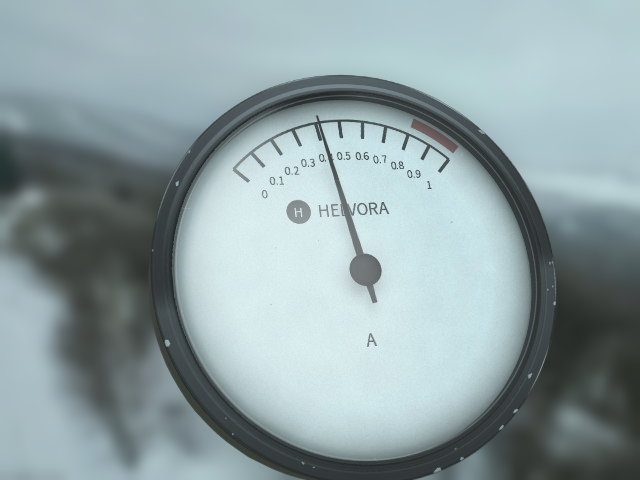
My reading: 0.4 (A)
